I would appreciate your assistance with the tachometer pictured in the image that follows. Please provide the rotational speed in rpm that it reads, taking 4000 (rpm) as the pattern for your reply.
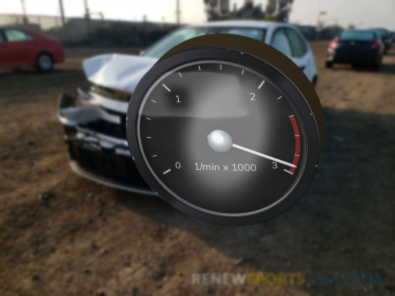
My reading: 2900 (rpm)
